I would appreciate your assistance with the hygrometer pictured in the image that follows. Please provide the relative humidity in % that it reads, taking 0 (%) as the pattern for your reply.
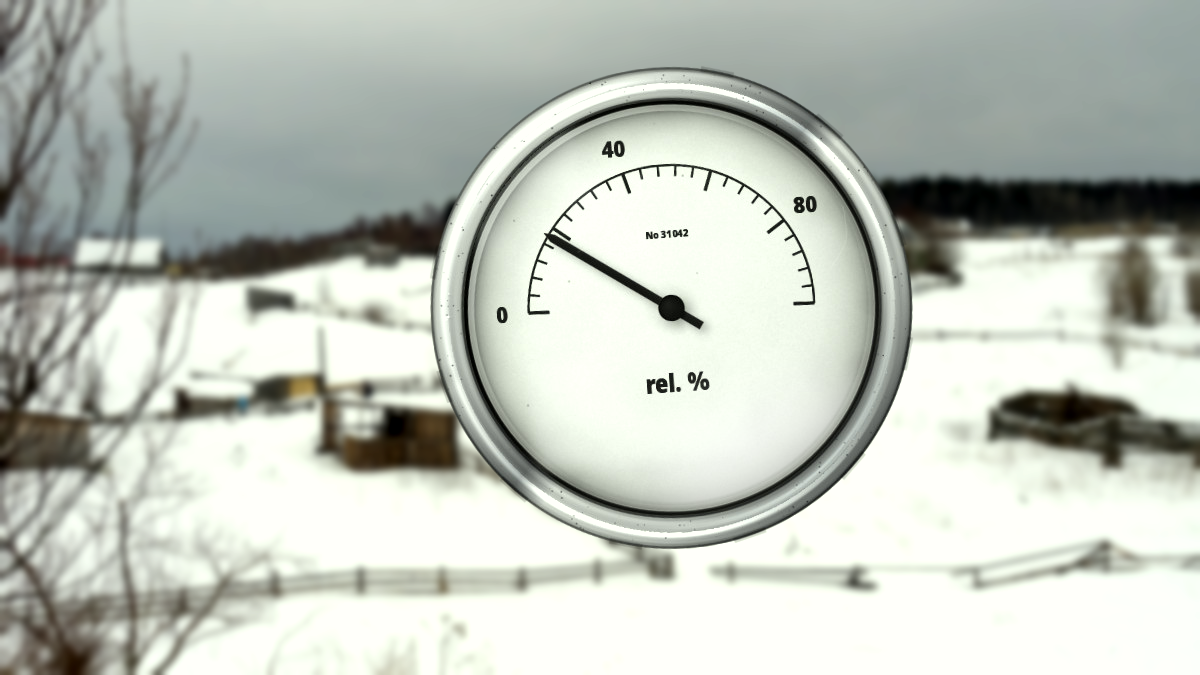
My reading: 18 (%)
